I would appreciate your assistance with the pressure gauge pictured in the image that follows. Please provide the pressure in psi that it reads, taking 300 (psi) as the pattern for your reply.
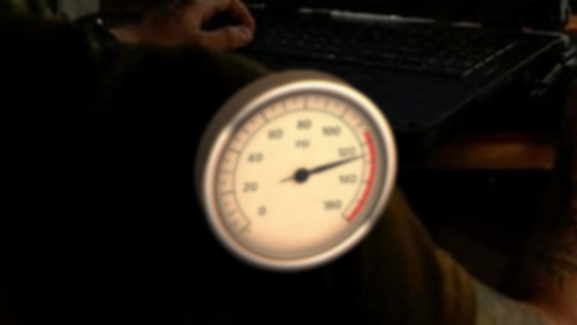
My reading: 125 (psi)
